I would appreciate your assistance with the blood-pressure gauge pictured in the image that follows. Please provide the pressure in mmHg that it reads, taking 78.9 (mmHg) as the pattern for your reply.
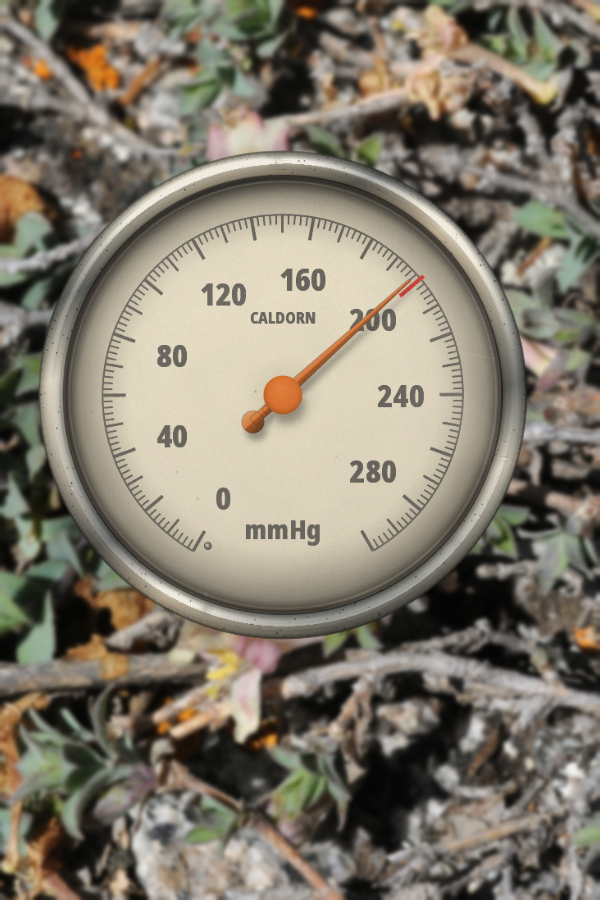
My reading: 198 (mmHg)
